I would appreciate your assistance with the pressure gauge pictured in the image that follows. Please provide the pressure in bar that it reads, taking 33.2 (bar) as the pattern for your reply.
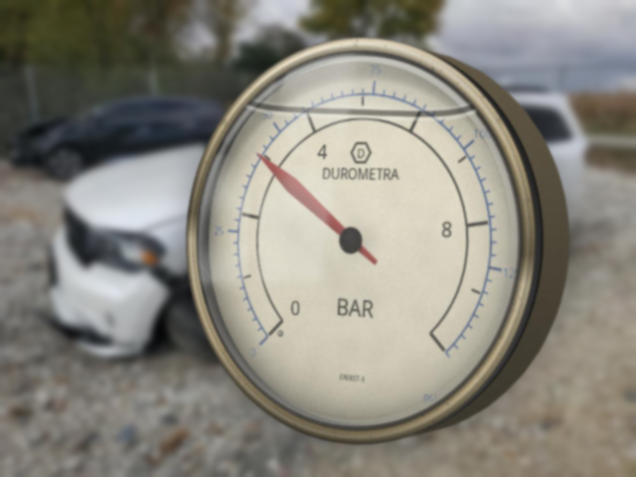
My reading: 3 (bar)
